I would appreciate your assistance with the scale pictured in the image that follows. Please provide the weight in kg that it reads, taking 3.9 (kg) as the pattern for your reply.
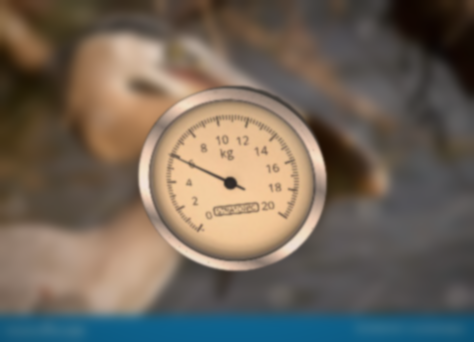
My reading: 6 (kg)
